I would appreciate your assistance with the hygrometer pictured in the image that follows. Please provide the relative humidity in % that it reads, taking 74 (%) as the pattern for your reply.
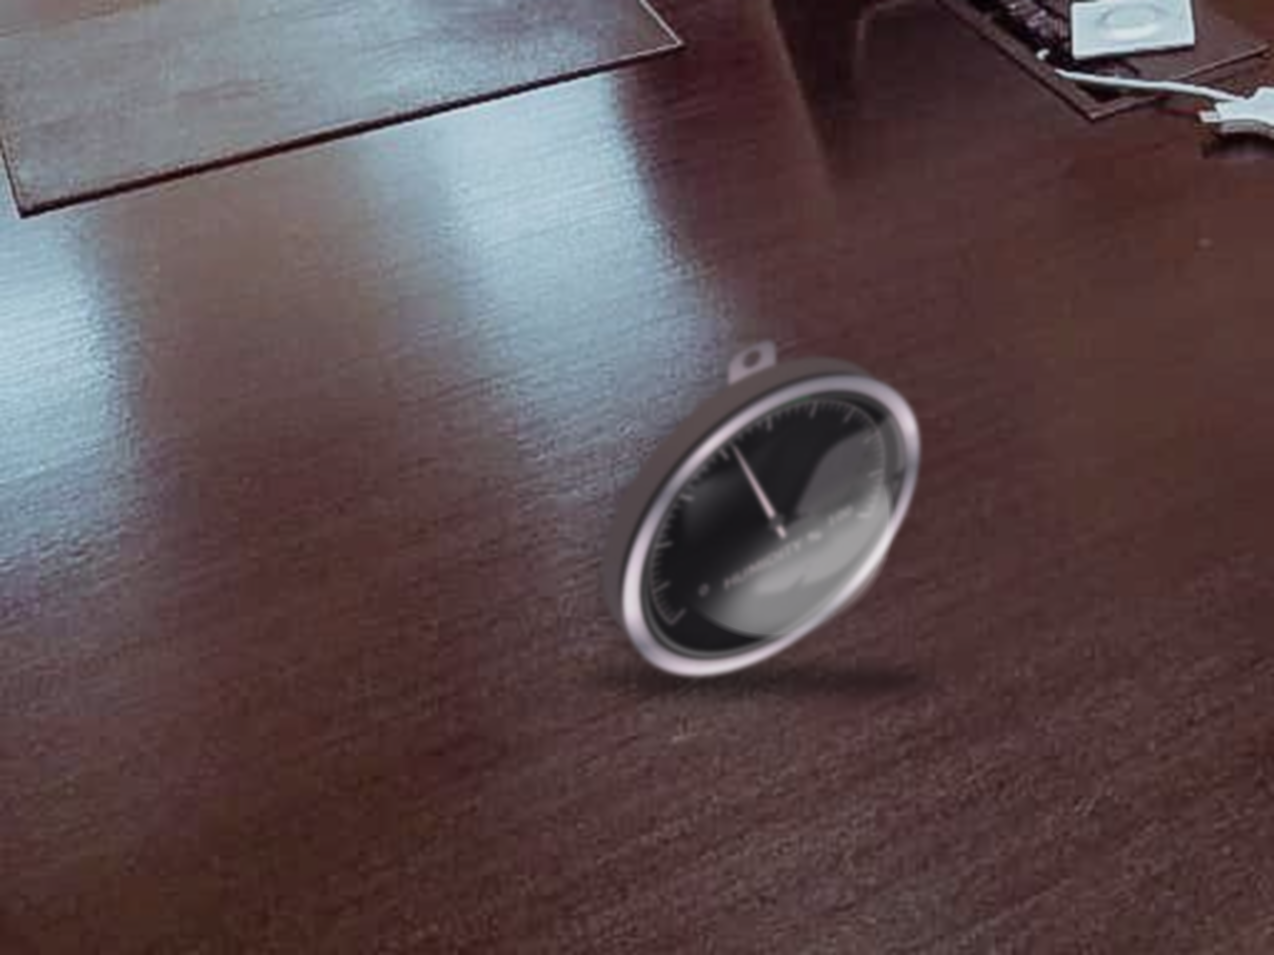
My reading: 42 (%)
